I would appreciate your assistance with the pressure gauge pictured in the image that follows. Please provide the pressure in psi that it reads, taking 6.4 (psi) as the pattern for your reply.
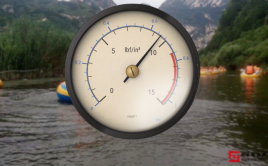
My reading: 9.5 (psi)
